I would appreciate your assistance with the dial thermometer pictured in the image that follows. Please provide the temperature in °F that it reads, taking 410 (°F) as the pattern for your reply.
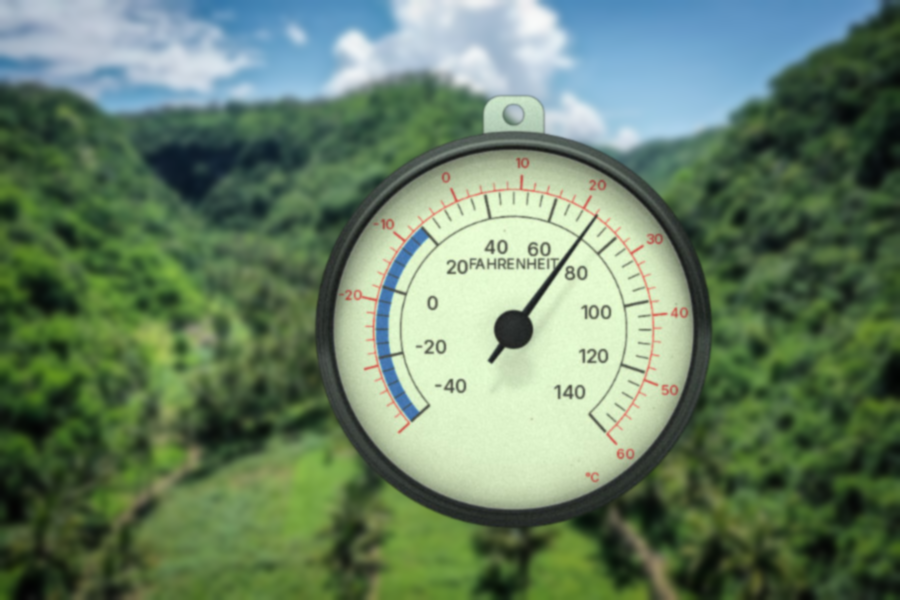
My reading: 72 (°F)
